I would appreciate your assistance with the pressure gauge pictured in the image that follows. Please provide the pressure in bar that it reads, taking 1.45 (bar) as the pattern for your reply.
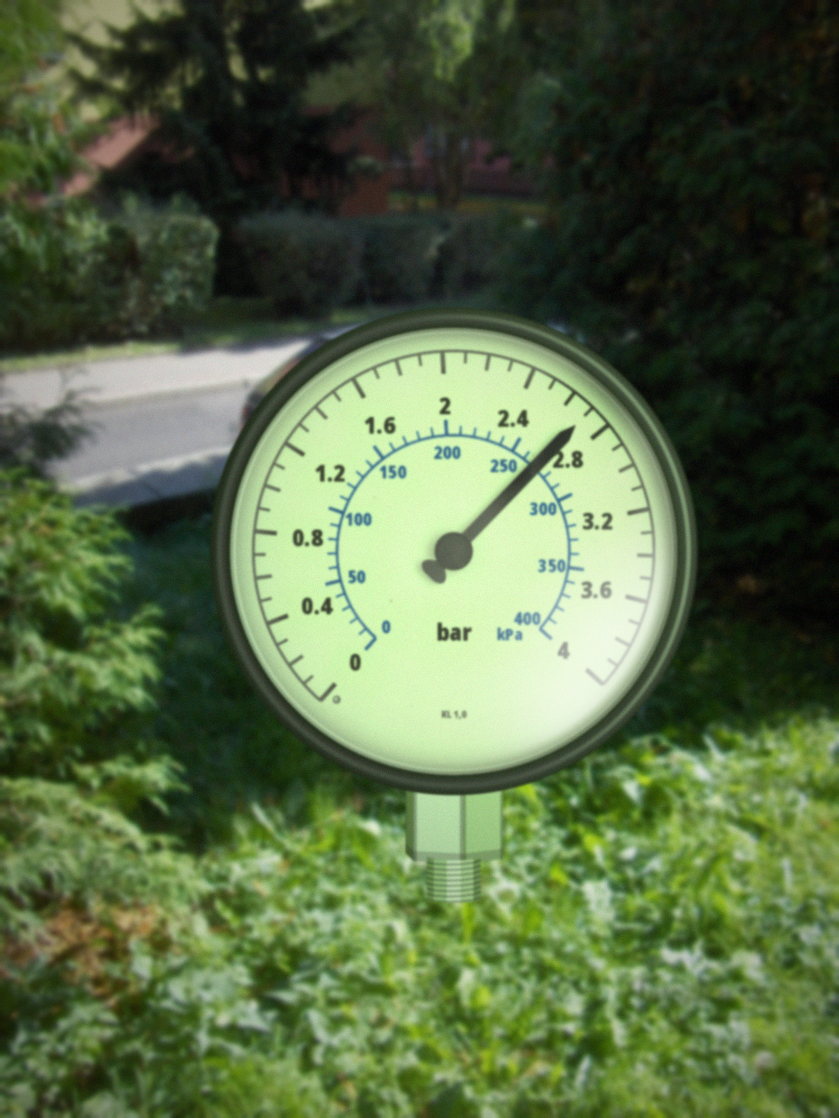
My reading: 2.7 (bar)
